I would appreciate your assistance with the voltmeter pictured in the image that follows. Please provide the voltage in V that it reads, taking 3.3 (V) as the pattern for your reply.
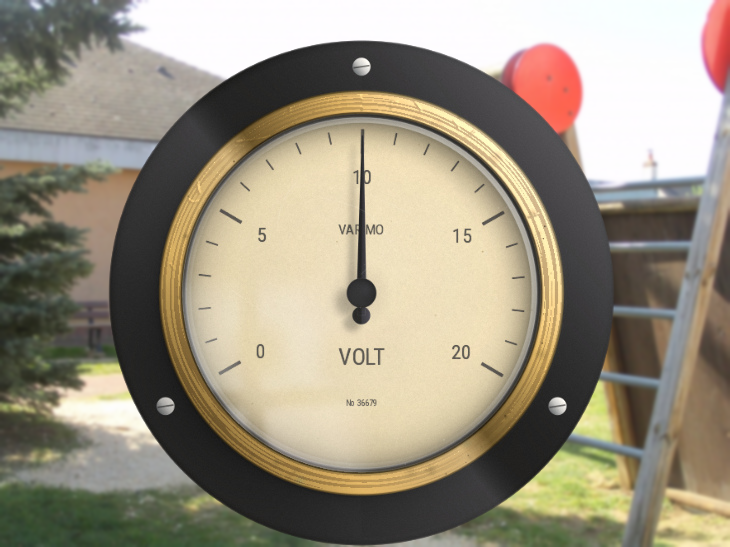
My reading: 10 (V)
